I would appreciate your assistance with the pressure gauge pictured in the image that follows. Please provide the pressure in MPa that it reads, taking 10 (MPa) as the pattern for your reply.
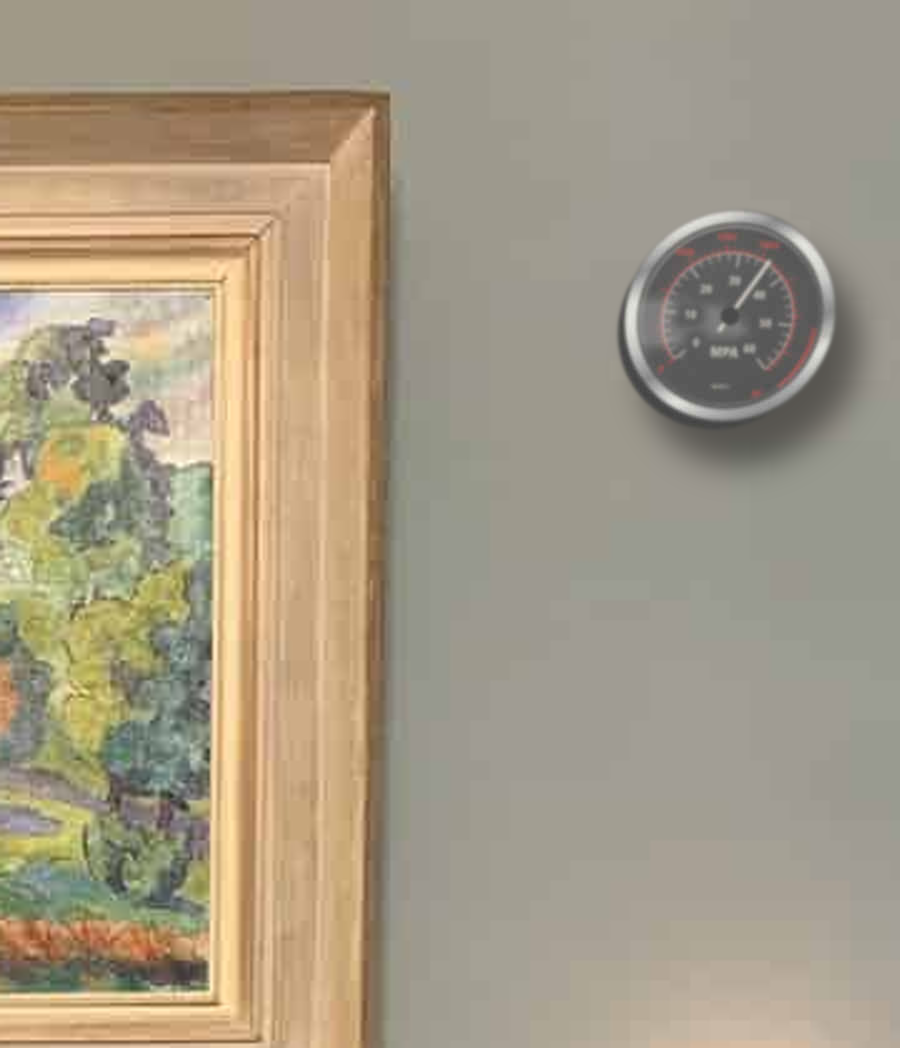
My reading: 36 (MPa)
